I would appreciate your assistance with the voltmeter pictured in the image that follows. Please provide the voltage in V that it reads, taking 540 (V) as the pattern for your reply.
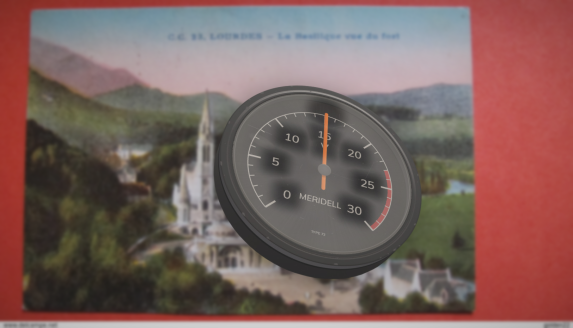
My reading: 15 (V)
